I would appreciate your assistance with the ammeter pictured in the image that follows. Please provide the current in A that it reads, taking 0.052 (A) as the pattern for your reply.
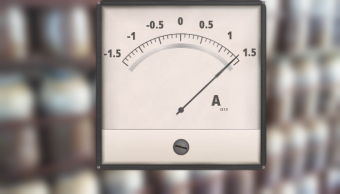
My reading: 1.4 (A)
